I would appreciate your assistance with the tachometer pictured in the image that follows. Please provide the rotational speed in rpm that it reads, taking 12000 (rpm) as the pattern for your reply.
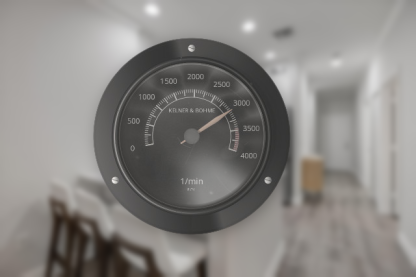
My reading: 3000 (rpm)
